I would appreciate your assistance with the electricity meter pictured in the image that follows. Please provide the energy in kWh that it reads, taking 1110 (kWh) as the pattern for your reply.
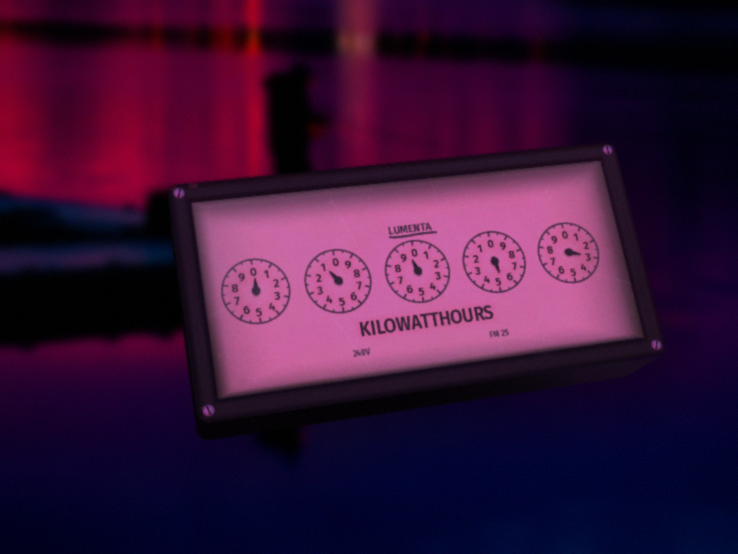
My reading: 953 (kWh)
